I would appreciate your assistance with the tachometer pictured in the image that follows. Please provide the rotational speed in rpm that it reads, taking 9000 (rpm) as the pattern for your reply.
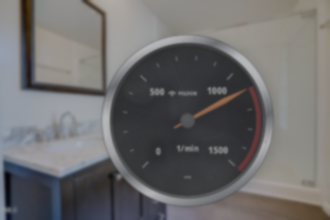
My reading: 1100 (rpm)
